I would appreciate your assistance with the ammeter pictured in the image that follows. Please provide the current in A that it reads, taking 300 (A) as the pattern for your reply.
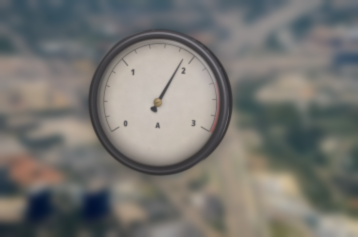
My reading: 1.9 (A)
